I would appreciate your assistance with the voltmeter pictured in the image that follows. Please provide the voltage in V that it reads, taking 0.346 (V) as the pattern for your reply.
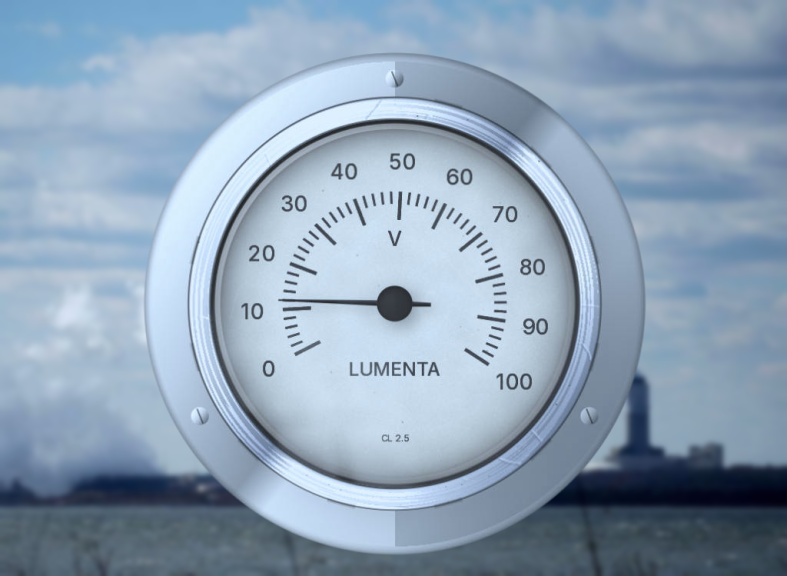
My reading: 12 (V)
